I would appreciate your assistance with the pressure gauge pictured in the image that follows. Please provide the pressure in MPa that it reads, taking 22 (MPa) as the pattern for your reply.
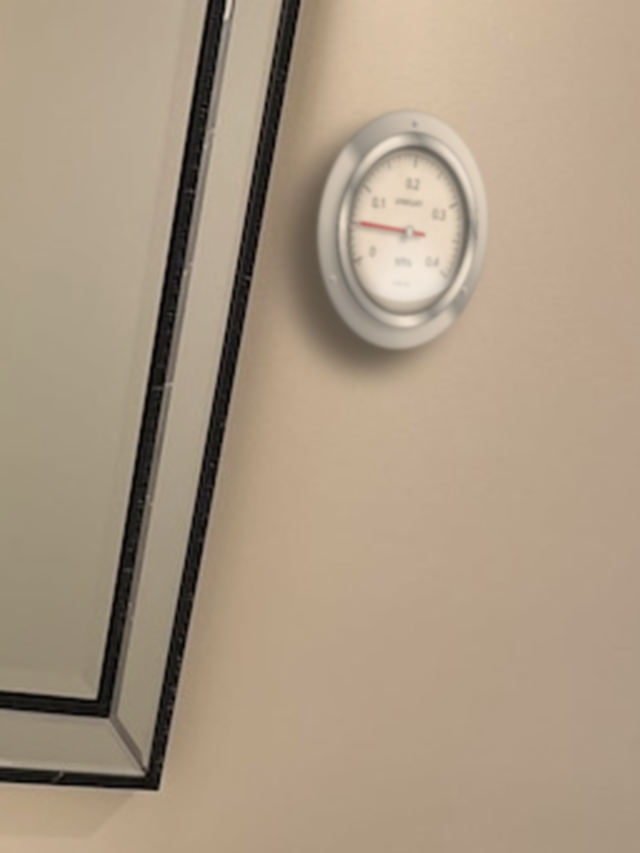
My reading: 0.05 (MPa)
